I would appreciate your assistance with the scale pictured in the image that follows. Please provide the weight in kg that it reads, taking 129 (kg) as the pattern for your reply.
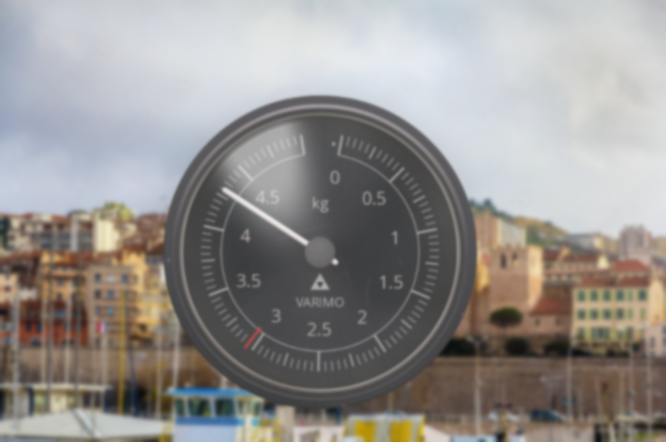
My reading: 4.3 (kg)
